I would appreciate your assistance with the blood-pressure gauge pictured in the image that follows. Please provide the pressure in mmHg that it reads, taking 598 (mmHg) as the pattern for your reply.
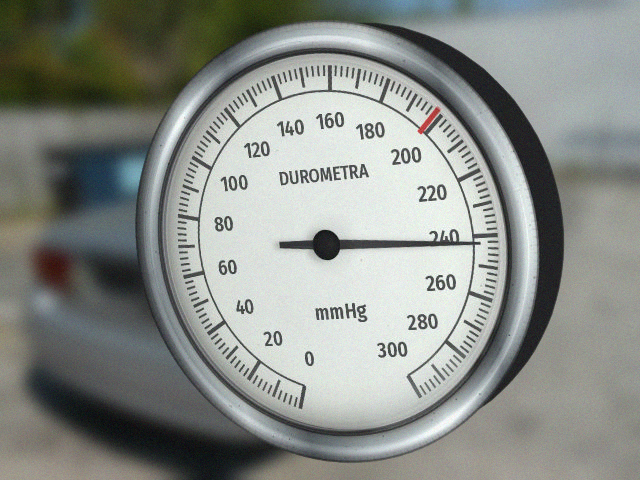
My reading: 242 (mmHg)
